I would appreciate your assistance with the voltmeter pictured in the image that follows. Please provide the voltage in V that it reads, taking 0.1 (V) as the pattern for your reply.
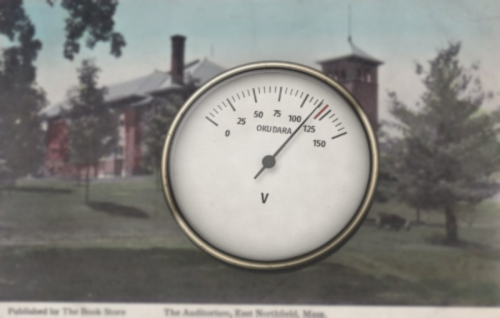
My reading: 115 (V)
